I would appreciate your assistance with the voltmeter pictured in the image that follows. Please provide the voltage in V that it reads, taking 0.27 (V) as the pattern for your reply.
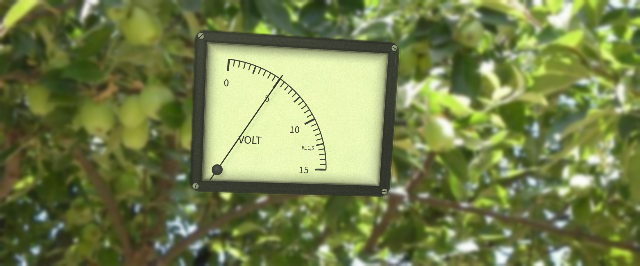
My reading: 5 (V)
